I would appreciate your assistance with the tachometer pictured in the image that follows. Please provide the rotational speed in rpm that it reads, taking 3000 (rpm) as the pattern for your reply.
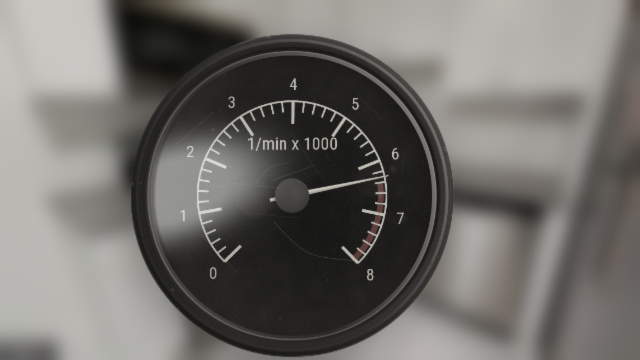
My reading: 6300 (rpm)
